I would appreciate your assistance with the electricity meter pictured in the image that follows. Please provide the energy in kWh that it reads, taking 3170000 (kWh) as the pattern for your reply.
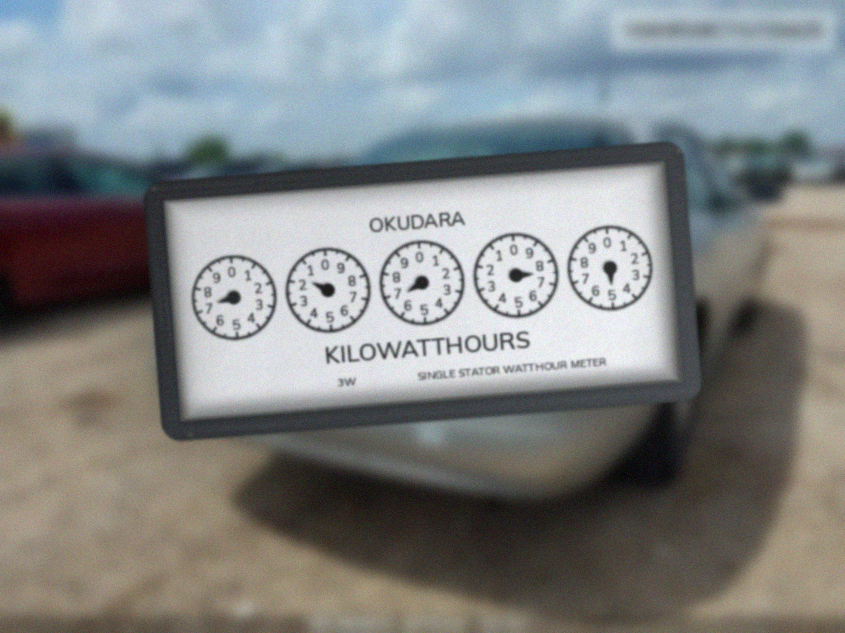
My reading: 71675 (kWh)
